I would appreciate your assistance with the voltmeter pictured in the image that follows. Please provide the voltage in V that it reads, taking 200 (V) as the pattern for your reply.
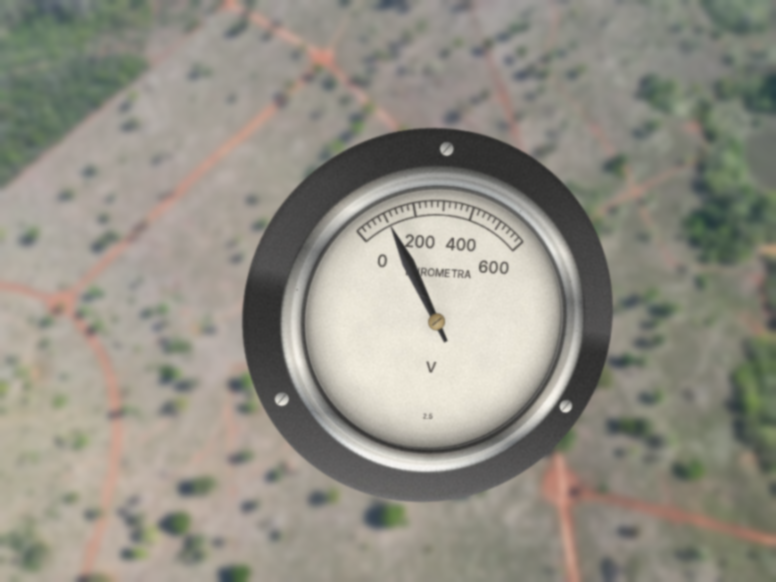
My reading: 100 (V)
